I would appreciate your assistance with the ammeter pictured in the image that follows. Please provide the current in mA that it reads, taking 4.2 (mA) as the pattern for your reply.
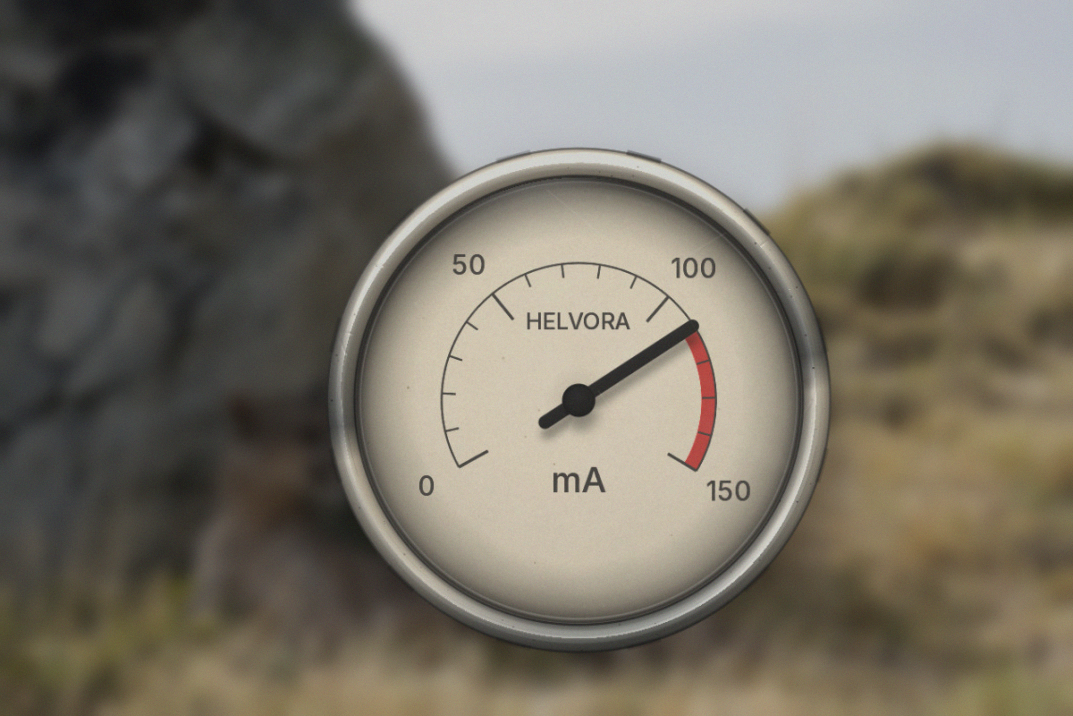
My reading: 110 (mA)
